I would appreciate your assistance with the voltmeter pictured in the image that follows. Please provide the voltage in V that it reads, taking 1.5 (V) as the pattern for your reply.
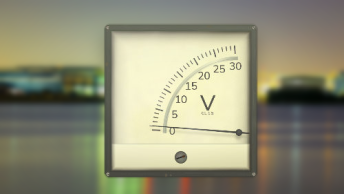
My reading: 1 (V)
